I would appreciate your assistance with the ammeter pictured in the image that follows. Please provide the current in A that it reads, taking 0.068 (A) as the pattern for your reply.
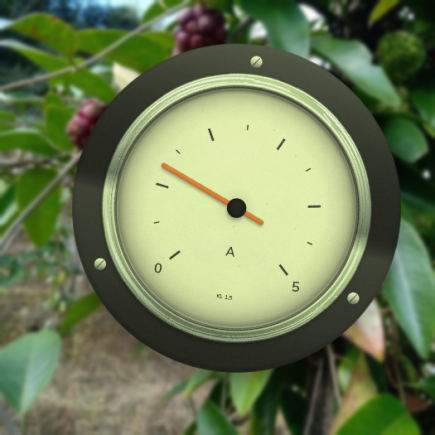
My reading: 1.25 (A)
